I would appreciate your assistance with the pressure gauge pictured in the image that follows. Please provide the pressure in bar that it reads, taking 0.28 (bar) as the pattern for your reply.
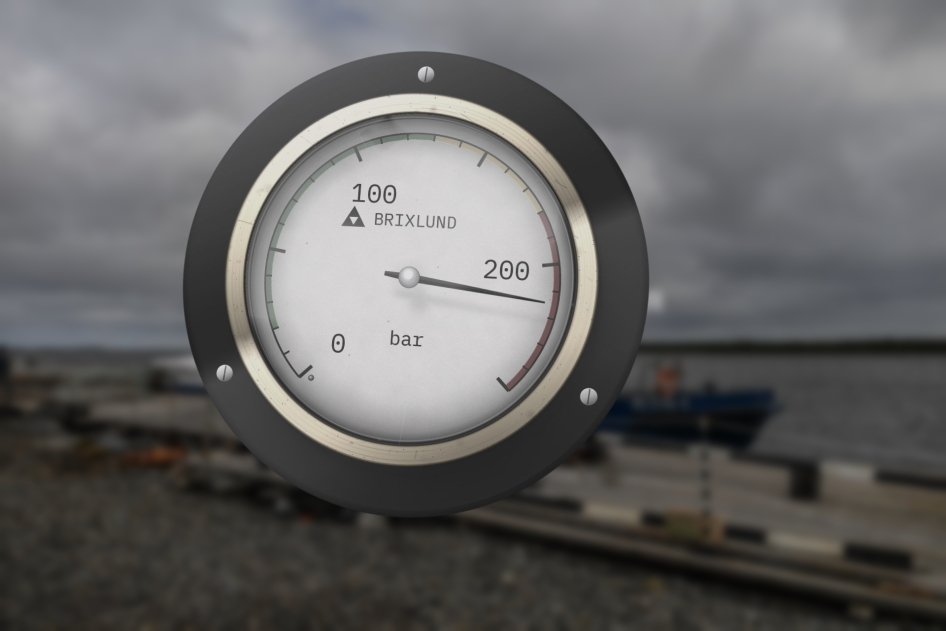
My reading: 215 (bar)
